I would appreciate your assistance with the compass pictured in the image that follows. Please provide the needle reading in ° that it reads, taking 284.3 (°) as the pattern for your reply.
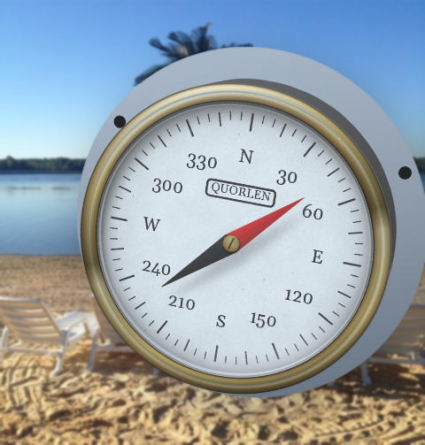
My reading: 47.5 (°)
